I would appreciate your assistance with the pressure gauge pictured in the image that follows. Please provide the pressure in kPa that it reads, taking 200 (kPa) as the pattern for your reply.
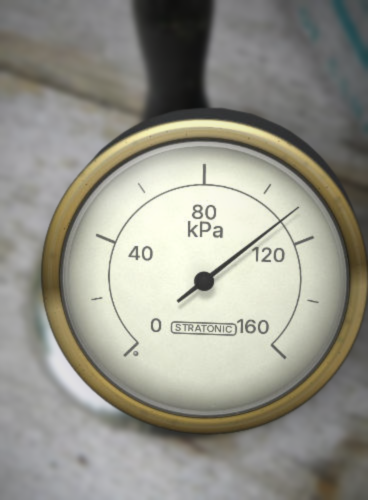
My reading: 110 (kPa)
